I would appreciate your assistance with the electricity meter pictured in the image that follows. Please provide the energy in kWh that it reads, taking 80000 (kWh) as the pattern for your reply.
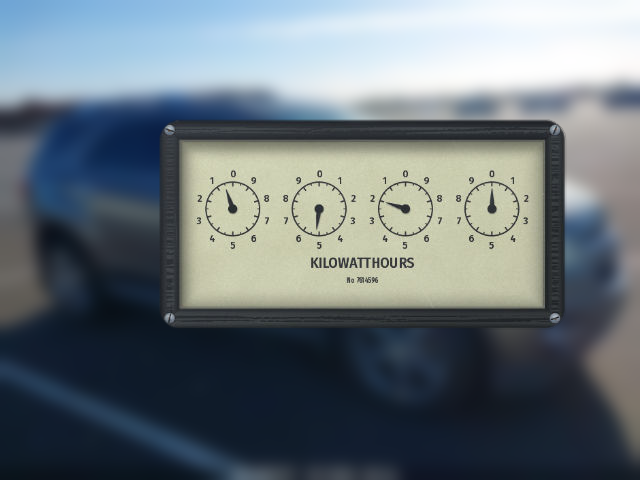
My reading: 520 (kWh)
